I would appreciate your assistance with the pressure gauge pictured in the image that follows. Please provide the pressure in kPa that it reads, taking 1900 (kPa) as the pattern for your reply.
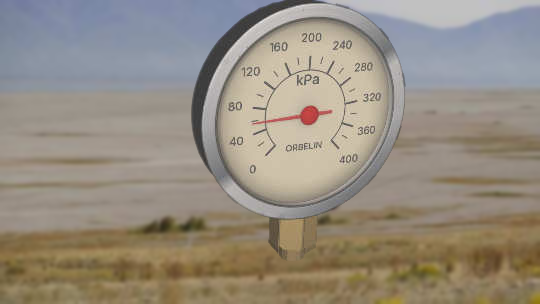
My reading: 60 (kPa)
